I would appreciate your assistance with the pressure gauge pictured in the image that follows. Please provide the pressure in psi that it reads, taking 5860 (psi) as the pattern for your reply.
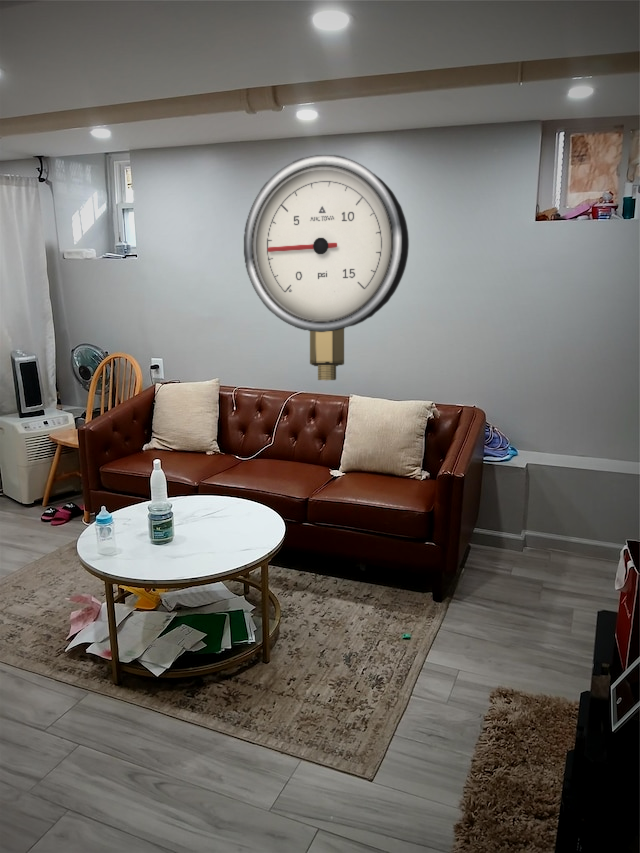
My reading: 2.5 (psi)
